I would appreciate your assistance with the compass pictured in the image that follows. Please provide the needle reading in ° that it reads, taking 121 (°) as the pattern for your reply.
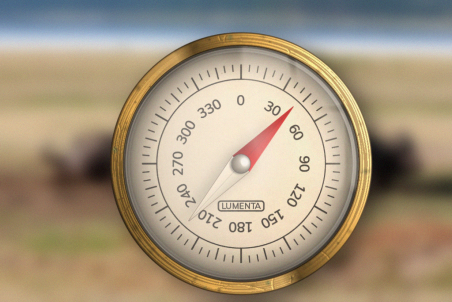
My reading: 42.5 (°)
